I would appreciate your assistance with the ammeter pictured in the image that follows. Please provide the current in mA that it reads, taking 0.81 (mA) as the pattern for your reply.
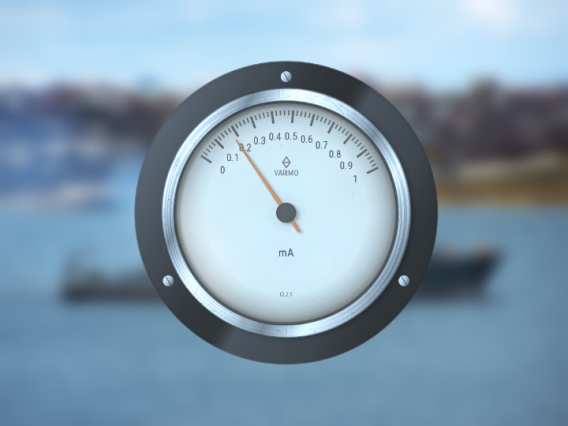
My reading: 0.18 (mA)
